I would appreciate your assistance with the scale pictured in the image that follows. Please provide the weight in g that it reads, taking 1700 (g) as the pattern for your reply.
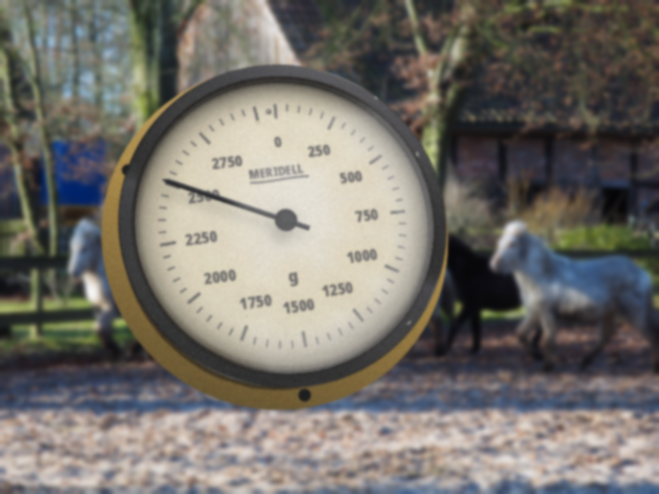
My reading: 2500 (g)
